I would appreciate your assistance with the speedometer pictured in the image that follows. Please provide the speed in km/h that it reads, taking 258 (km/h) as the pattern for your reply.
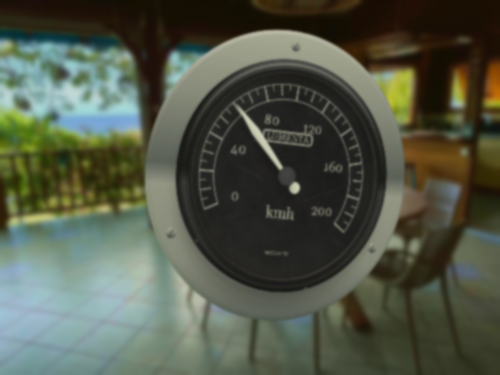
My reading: 60 (km/h)
